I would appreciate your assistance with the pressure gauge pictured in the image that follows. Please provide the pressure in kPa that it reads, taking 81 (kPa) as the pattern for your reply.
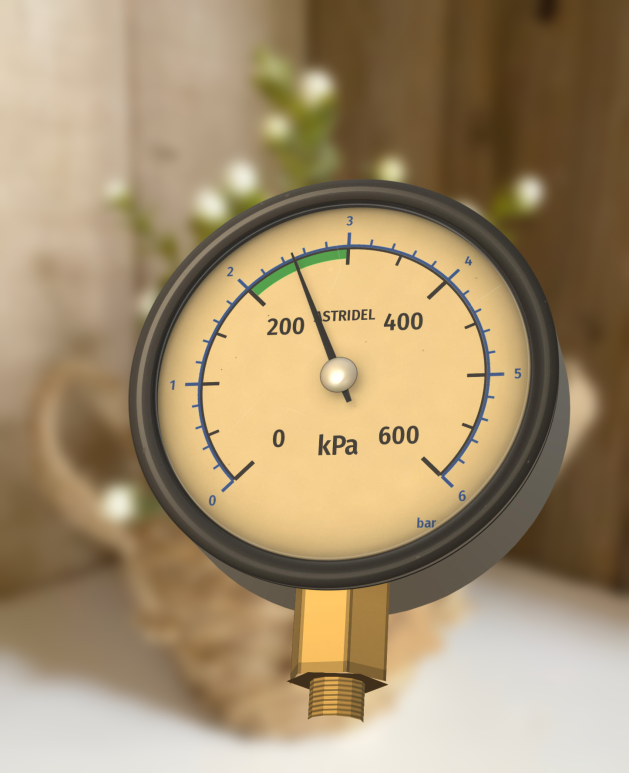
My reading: 250 (kPa)
